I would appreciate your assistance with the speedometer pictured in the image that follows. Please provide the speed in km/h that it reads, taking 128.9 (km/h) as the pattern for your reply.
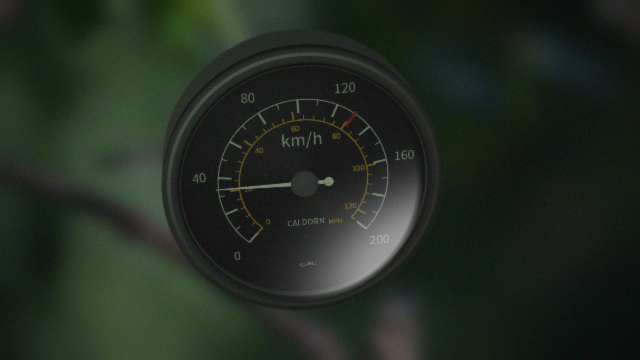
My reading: 35 (km/h)
